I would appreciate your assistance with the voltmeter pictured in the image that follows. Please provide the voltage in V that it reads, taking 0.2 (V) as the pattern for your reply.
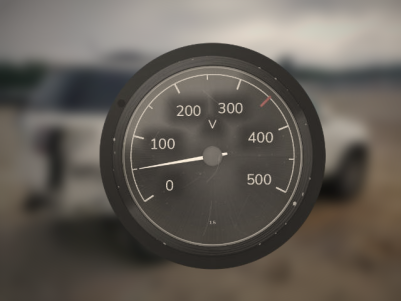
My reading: 50 (V)
